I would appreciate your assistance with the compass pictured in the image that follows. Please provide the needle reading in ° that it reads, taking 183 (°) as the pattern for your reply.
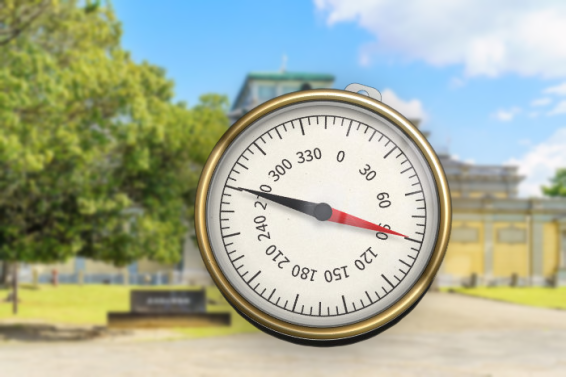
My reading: 90 (°)
